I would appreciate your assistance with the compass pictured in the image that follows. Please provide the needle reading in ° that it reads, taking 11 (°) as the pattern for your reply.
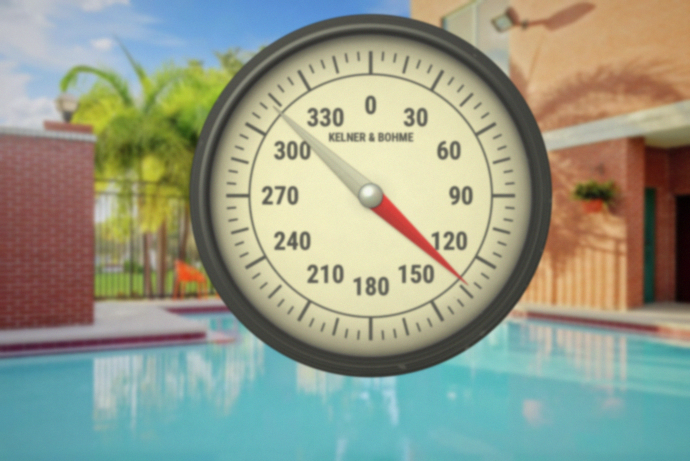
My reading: 132.5 (°)
